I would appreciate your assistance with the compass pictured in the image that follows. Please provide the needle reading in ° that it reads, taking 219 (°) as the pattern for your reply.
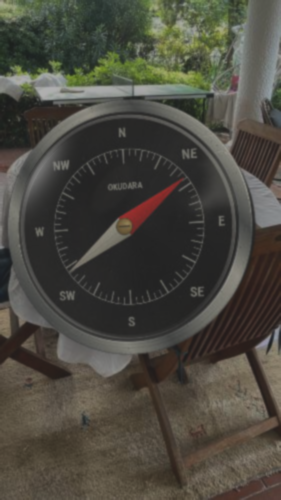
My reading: 55 (°)
